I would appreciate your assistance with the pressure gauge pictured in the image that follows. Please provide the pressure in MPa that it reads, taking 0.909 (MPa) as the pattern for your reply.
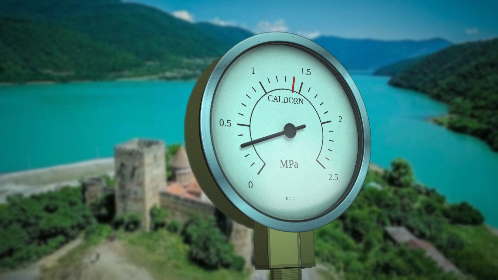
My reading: 0.3 (MPa)
